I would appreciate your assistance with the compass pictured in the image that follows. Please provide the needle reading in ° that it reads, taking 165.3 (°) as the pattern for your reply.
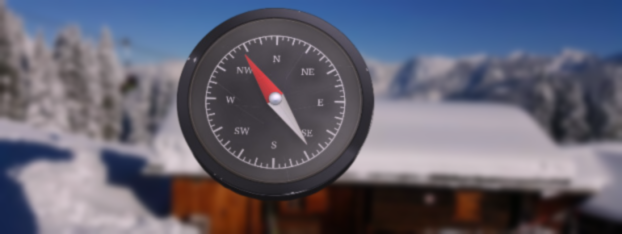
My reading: 325 (°)
